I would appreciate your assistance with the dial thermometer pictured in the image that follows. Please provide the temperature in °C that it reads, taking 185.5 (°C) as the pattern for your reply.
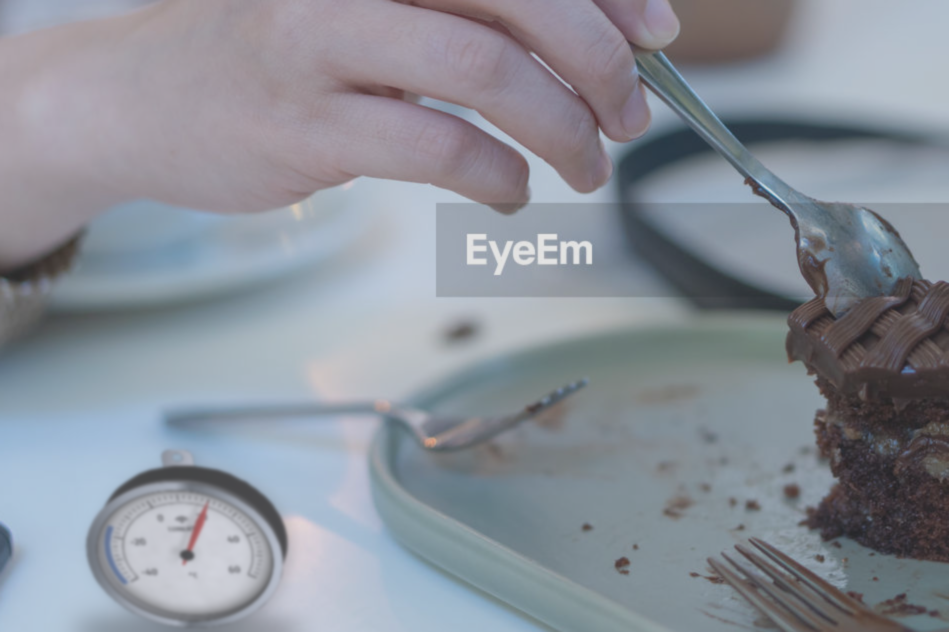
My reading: 20 (°C)
